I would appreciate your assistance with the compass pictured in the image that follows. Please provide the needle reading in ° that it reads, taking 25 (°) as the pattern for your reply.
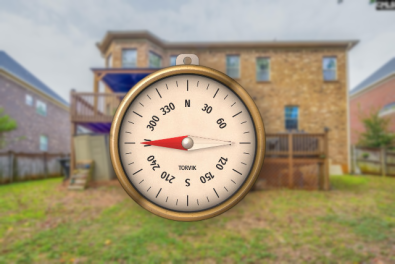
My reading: 270 (°)
